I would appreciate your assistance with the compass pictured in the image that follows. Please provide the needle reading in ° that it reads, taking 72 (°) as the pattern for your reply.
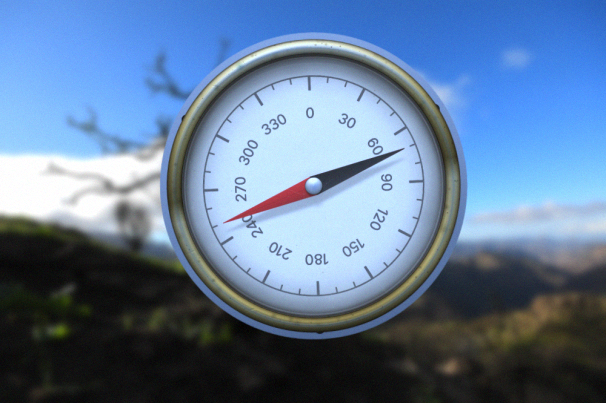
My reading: 250 (°)
